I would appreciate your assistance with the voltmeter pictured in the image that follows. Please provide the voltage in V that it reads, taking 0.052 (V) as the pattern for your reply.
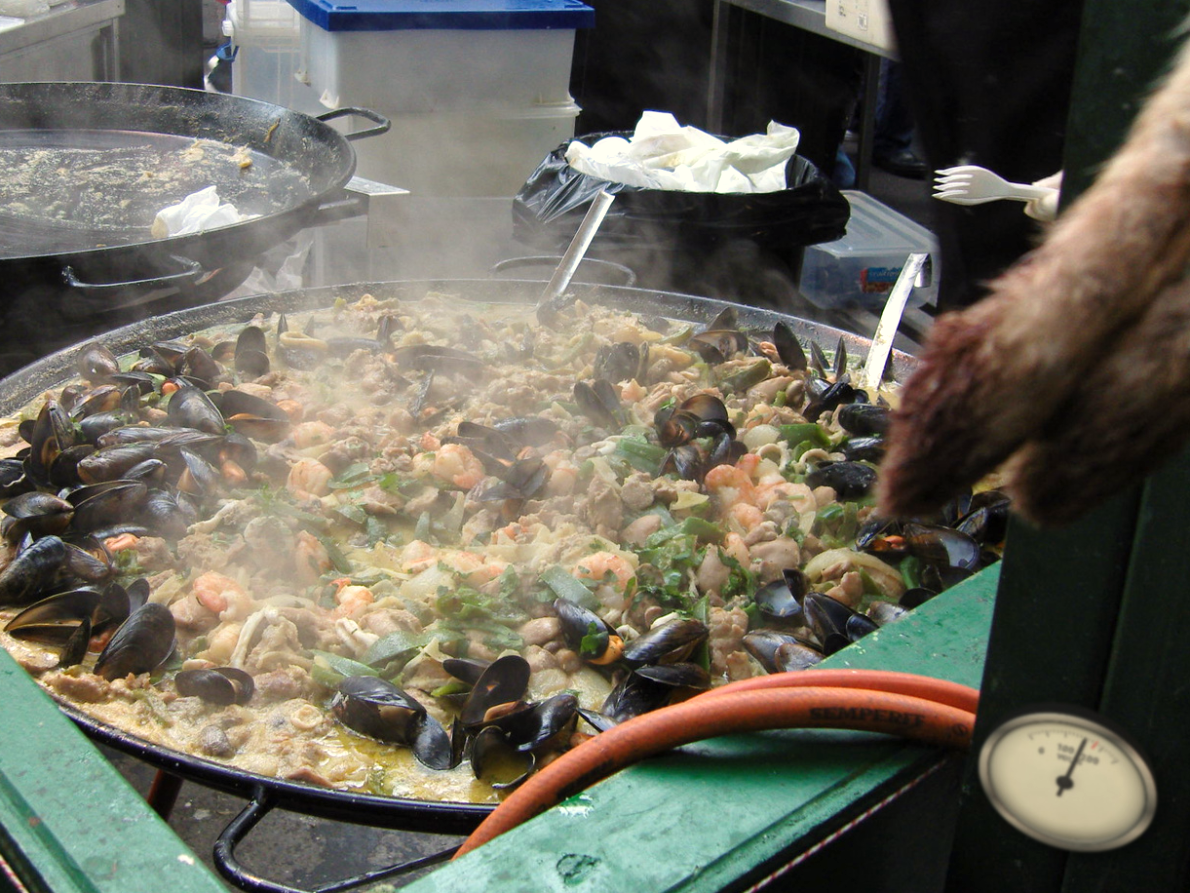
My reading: 150 (V)
